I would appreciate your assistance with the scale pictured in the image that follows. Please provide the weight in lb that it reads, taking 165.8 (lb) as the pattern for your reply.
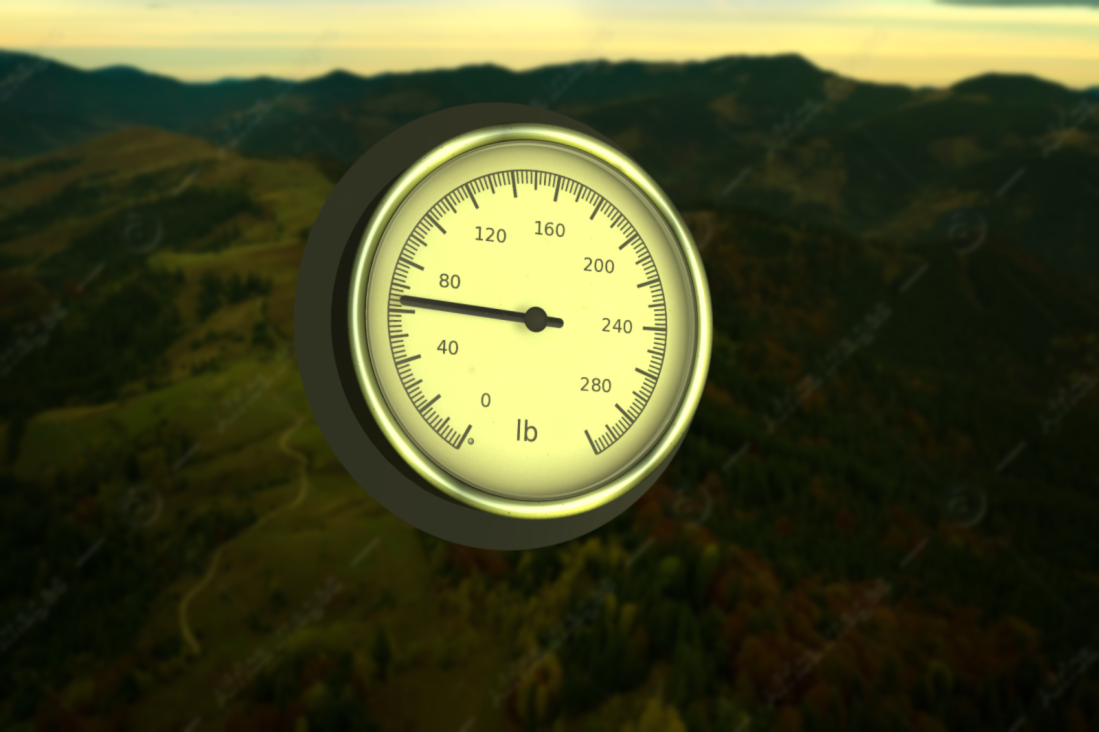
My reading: 64 (lb)
